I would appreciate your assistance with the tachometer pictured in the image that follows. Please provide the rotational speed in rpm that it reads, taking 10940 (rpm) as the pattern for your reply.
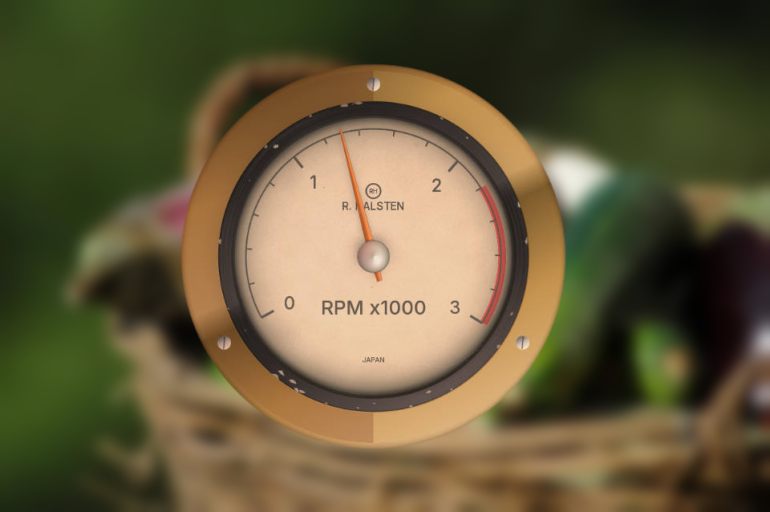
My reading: 1300 (rpm)
